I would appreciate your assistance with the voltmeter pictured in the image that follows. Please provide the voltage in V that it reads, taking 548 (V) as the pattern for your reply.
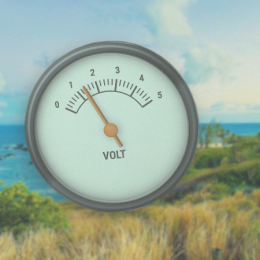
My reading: 1.4 (V)
